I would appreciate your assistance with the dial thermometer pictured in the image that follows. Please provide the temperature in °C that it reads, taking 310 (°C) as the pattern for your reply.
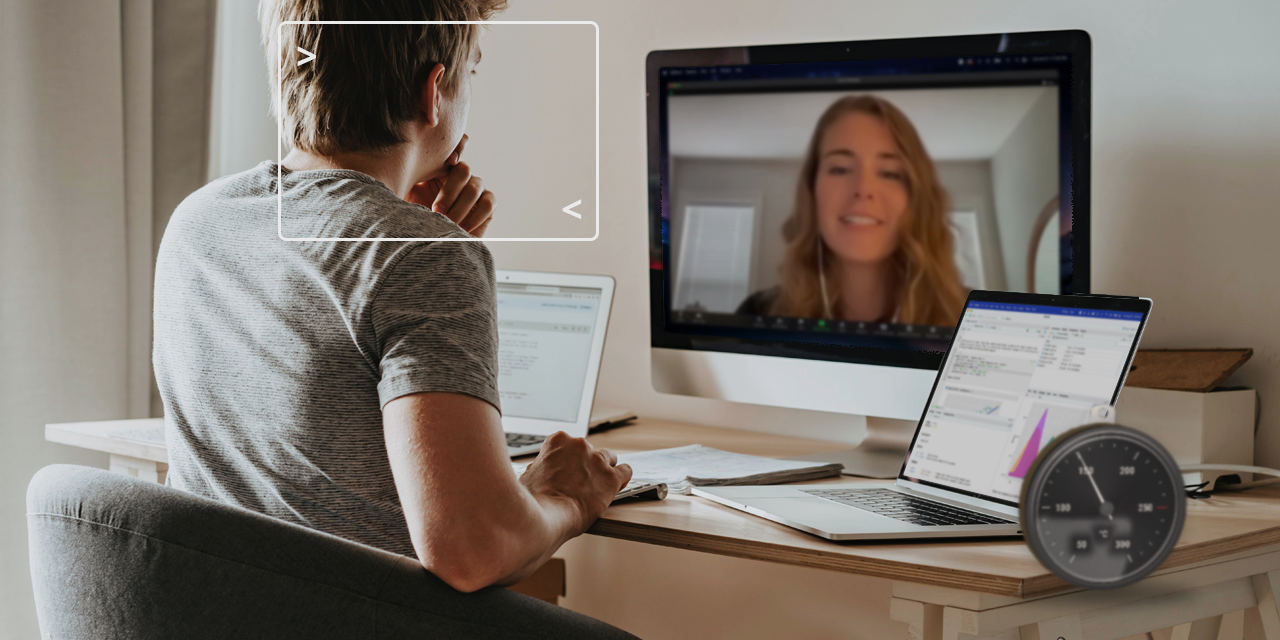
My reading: 150 (°C)
